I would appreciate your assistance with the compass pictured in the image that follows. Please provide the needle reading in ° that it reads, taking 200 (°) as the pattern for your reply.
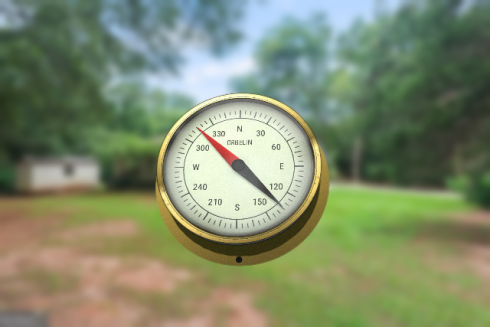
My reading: 315 (°)
